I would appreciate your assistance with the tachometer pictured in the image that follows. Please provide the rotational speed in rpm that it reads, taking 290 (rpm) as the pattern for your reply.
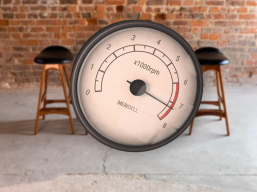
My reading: 7250 (rpm)
